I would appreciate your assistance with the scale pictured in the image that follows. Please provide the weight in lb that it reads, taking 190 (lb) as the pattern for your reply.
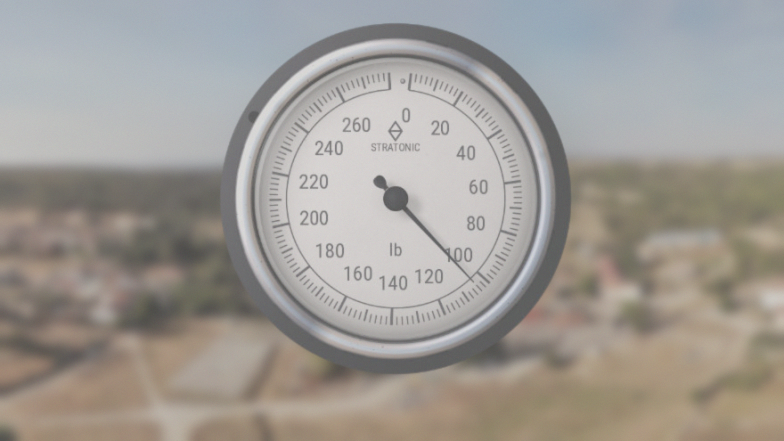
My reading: 104 (lb)
